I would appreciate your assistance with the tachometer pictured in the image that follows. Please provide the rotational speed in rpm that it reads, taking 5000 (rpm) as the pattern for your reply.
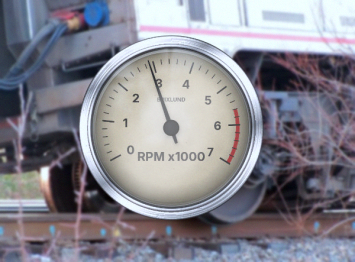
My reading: 2900 (rpm)
